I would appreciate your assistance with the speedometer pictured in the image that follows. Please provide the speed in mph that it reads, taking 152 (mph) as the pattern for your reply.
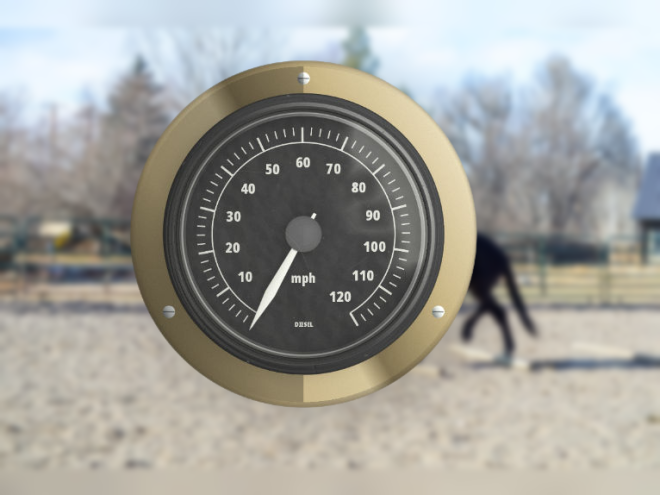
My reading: 0 (mph)
